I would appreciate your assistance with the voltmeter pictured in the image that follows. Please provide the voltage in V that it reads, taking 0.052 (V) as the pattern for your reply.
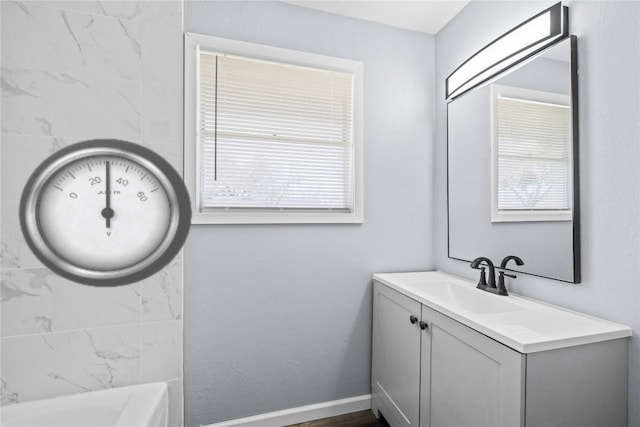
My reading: 30 (V)
